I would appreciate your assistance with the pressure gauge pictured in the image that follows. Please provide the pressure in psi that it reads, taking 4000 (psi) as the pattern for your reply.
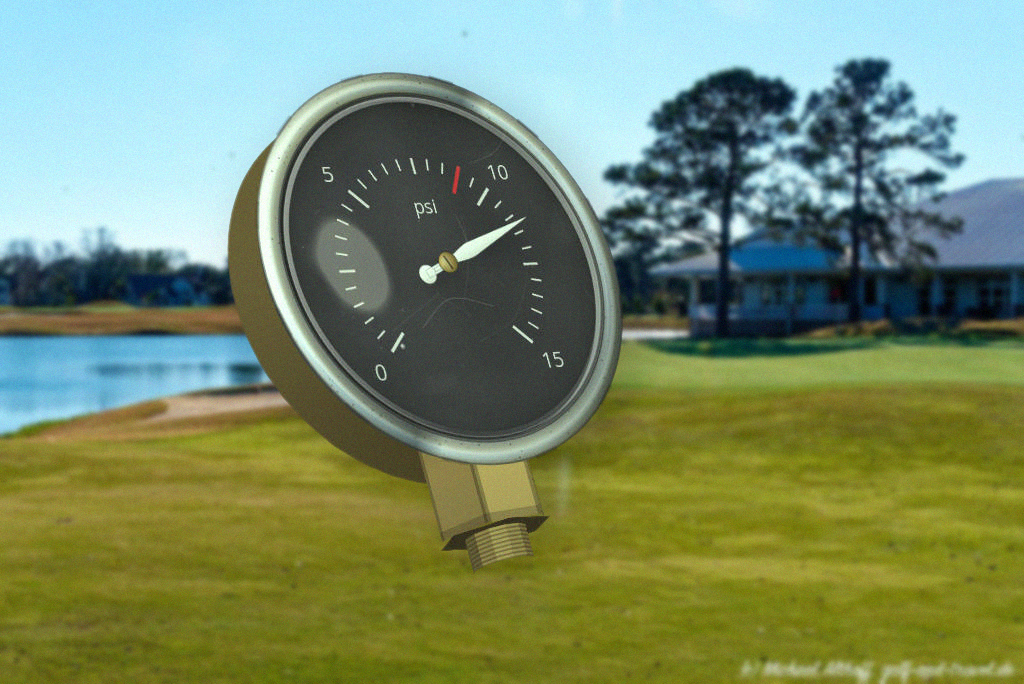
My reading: 11.25 (psi)
